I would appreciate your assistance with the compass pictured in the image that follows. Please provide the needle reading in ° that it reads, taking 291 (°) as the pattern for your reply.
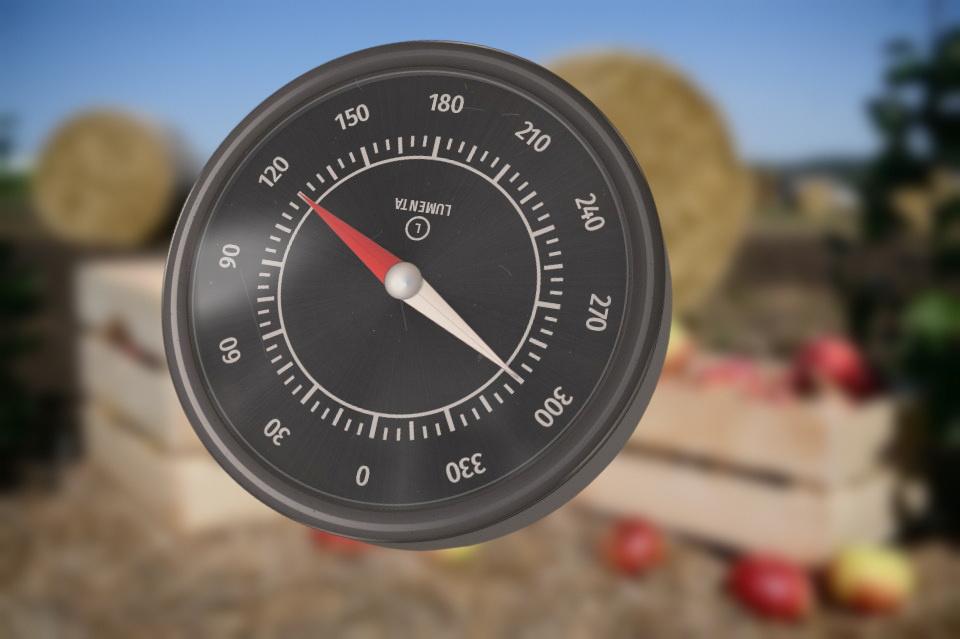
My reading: 120 (°)
